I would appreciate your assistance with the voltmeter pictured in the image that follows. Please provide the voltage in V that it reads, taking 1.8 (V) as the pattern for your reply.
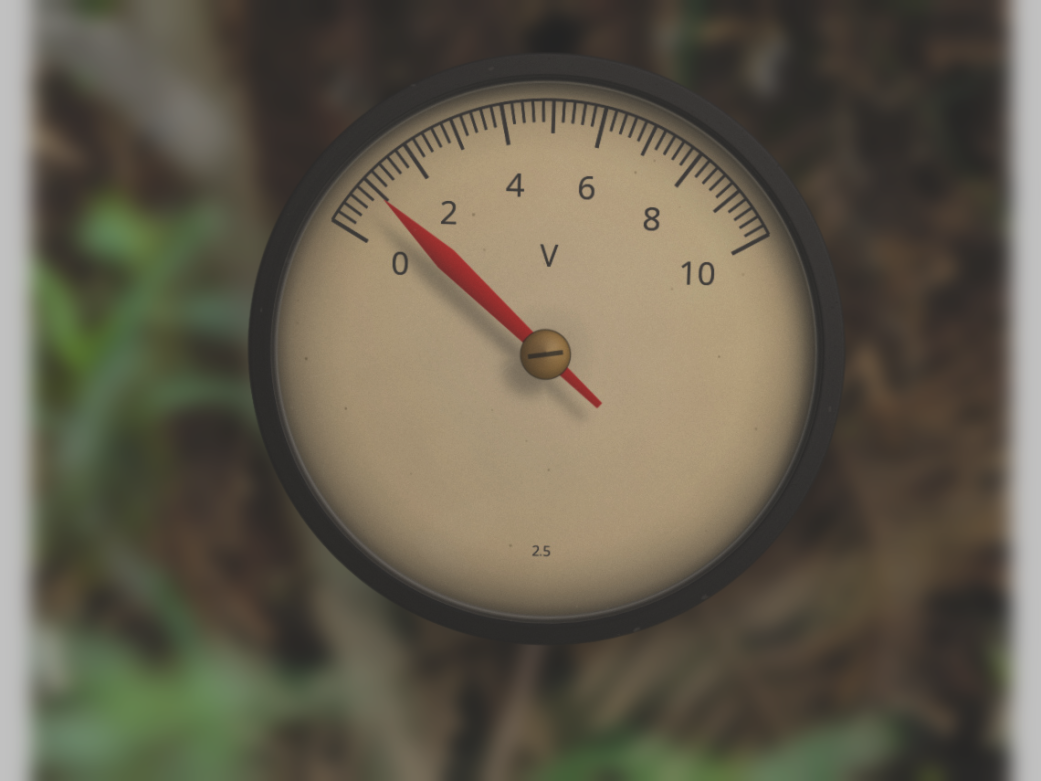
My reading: 1 (V)
